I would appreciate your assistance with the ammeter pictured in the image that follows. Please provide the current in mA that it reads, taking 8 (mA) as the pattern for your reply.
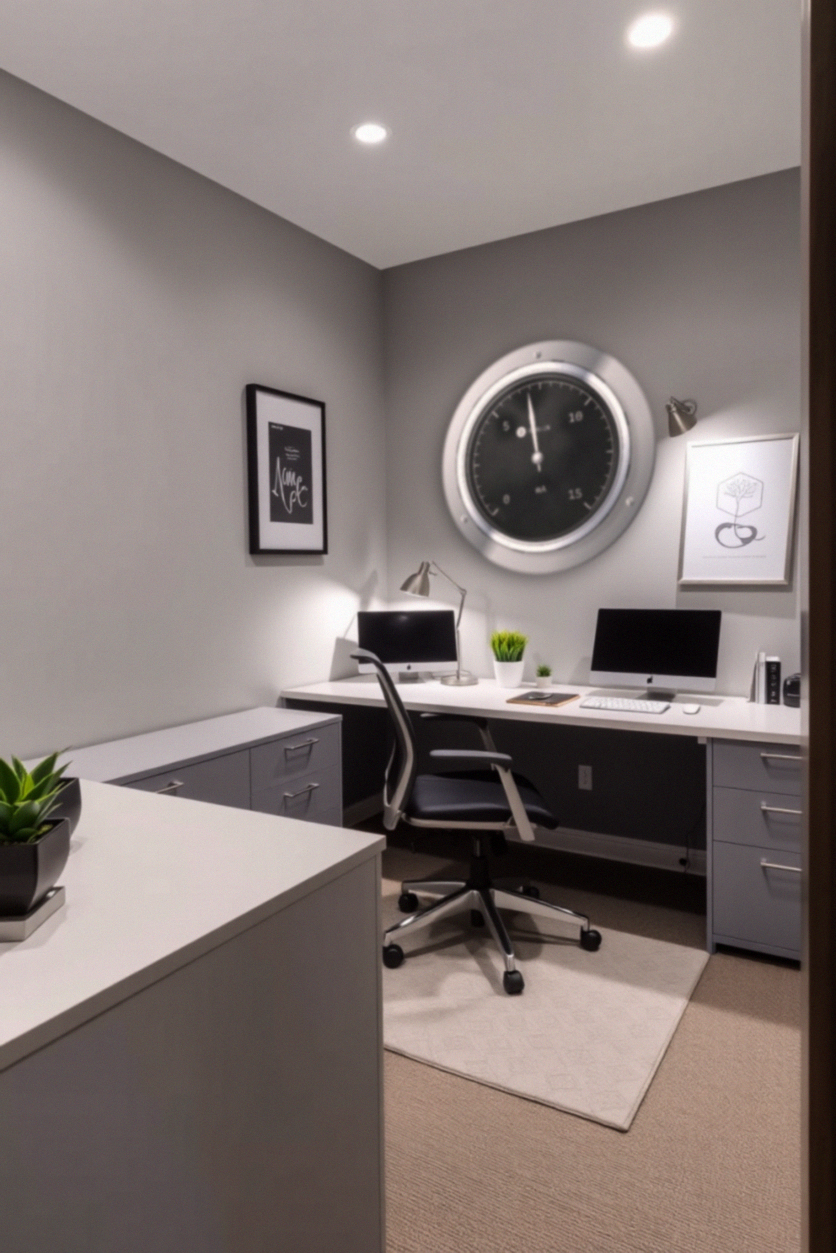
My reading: 7 (mA)
